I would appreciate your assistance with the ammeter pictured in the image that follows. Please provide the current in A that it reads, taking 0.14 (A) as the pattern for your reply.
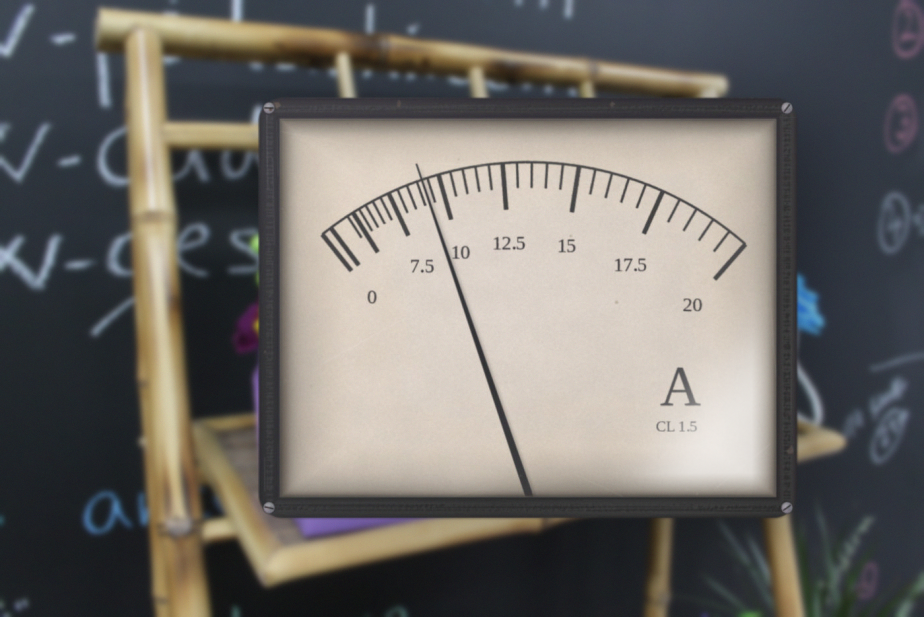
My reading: 9.25 (A)
